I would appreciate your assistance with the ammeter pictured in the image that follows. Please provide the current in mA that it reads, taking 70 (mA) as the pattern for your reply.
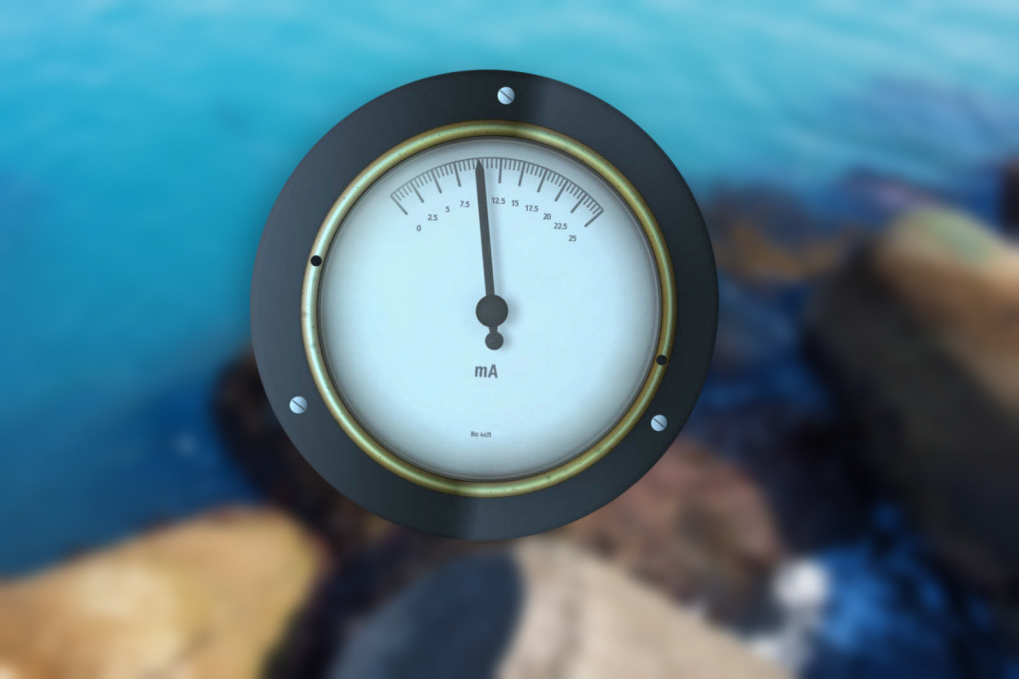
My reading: 10 (mA)
